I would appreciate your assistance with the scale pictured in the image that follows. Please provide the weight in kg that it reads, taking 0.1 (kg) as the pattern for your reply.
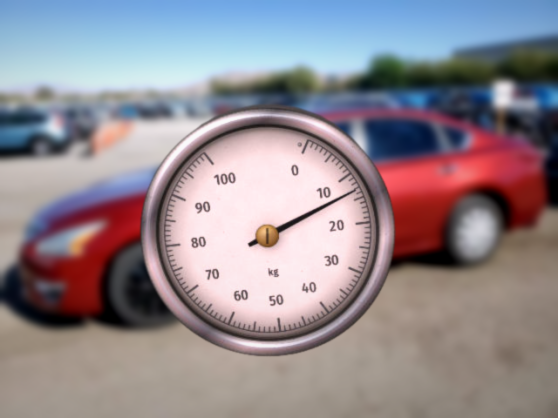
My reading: 13 (kg)
